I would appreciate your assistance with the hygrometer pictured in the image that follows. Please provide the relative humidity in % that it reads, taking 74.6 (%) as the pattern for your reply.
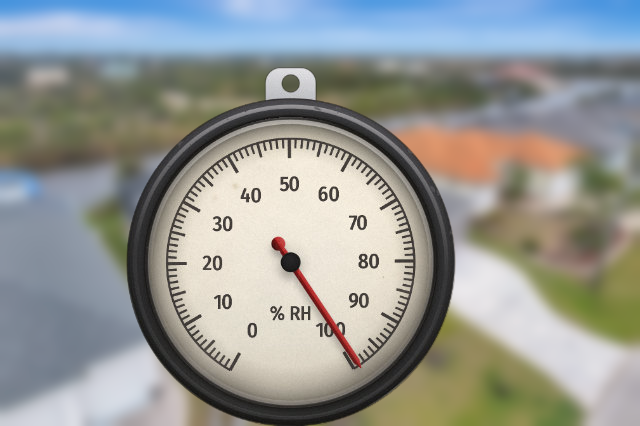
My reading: 99 (%)
